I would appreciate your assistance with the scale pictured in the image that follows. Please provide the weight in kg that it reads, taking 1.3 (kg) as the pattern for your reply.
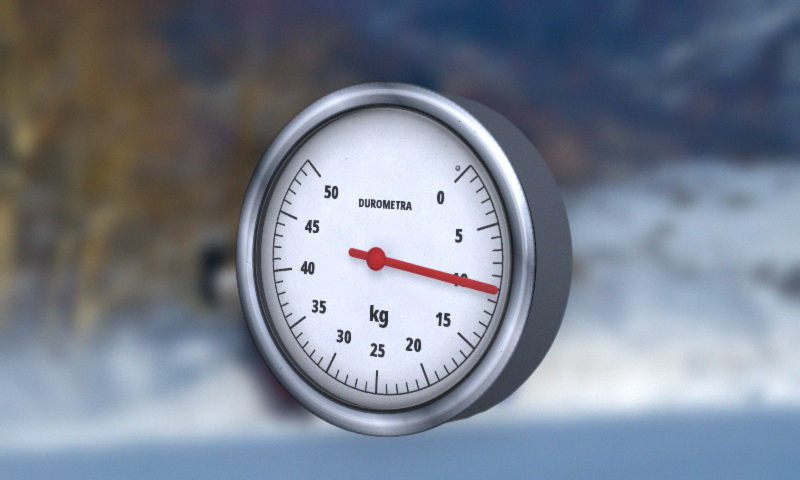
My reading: 10 (kg)
